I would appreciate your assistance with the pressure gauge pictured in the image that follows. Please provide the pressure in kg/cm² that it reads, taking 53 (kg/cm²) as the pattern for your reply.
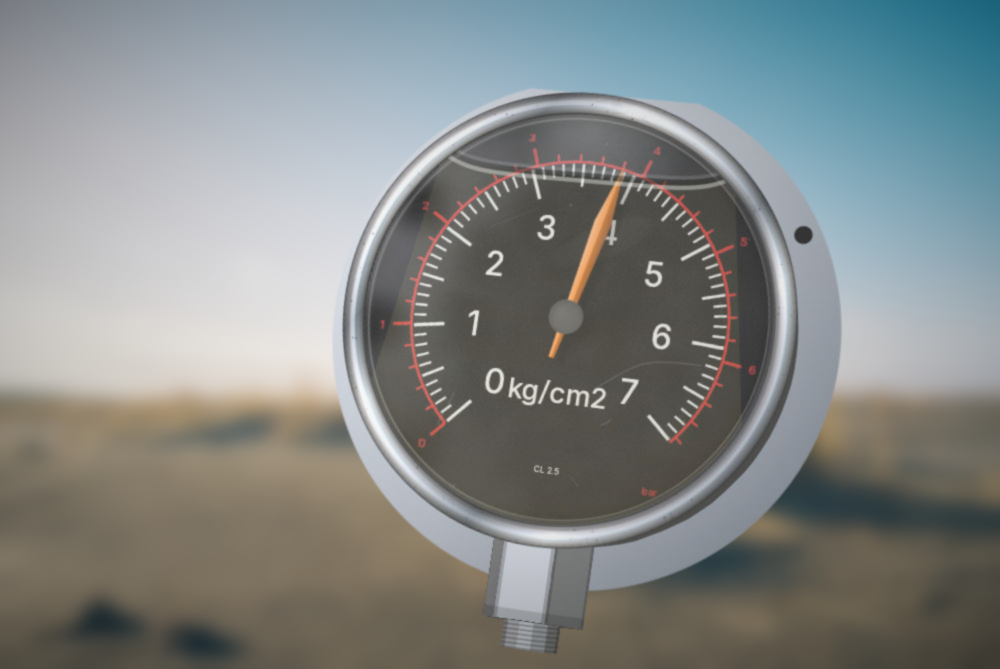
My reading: 3.9 (kg/cm²)
